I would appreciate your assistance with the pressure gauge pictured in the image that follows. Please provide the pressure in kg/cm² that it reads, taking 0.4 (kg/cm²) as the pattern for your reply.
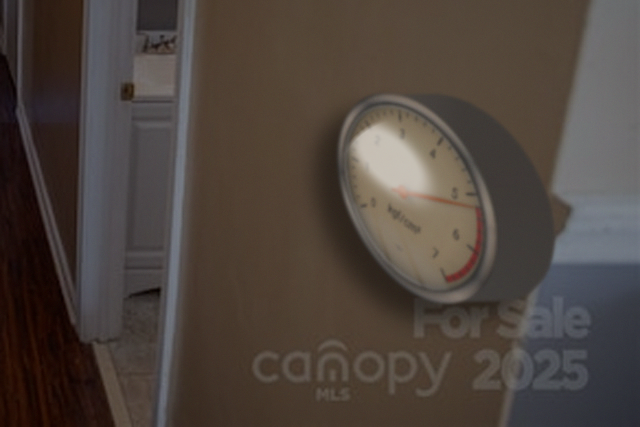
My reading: 5.2 (kg/cm²)
